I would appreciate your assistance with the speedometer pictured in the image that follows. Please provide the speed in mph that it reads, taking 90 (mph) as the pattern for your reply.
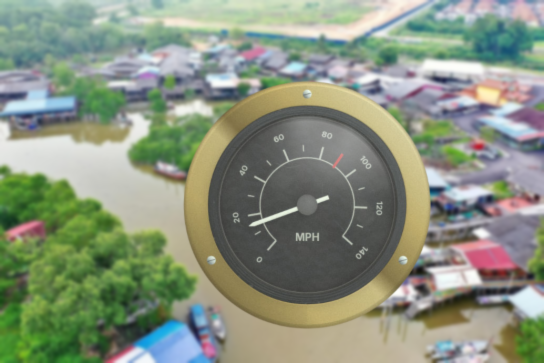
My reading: 15 (mph)
